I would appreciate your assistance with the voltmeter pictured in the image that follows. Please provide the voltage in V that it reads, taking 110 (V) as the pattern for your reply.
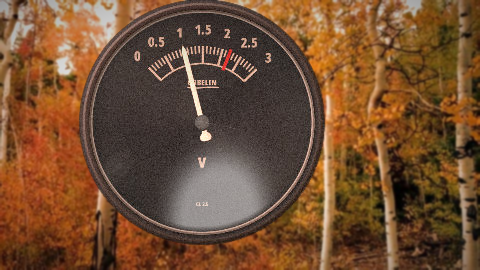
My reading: 1 (V)
